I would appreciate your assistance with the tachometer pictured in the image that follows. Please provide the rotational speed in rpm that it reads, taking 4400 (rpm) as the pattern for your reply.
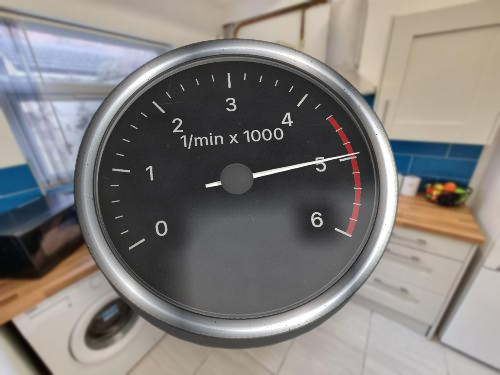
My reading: 5000 (rpm)
